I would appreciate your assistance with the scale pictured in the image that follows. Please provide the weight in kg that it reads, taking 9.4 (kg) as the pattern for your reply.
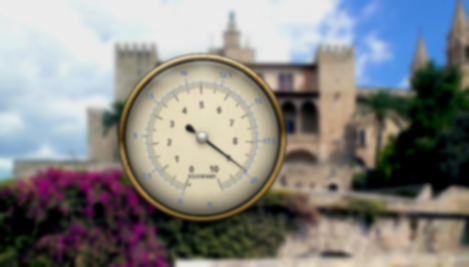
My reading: 9 (kg)
